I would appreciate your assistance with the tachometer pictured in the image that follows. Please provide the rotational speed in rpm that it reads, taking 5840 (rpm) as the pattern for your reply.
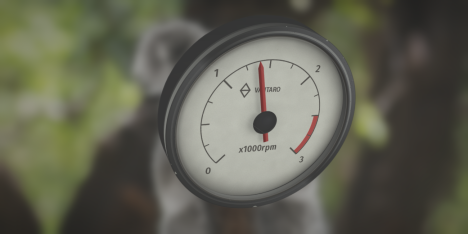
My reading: 1375 (rpm)
